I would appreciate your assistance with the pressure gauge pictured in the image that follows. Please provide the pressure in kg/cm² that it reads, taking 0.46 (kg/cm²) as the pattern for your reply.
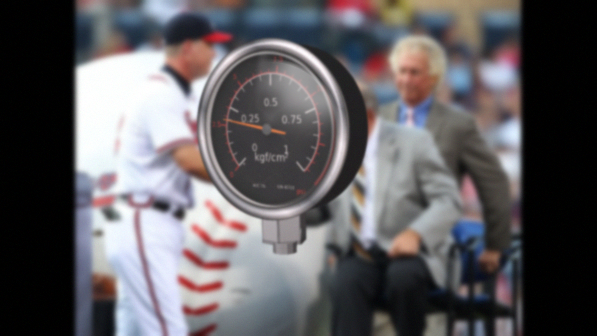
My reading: 0.2 (kg/cm²)
